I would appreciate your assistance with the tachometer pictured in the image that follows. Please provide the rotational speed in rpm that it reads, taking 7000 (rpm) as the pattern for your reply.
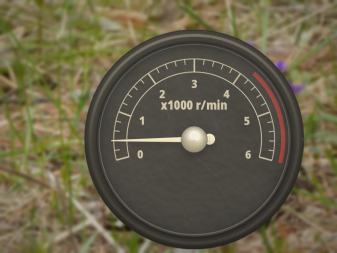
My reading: 400 (rpm)
